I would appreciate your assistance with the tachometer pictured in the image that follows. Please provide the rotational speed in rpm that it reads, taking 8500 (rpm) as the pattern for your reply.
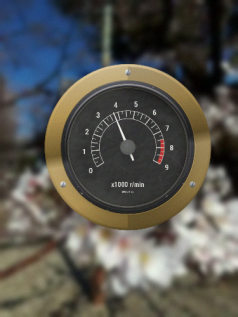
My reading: 3750 (rpm)
